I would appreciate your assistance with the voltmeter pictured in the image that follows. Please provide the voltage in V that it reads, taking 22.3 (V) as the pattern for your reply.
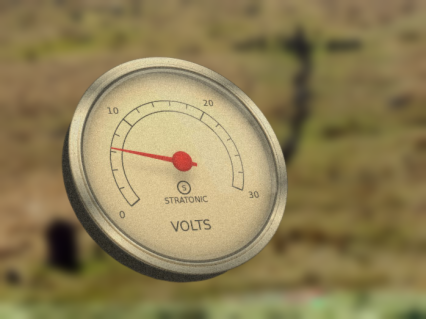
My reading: 6 (V)
